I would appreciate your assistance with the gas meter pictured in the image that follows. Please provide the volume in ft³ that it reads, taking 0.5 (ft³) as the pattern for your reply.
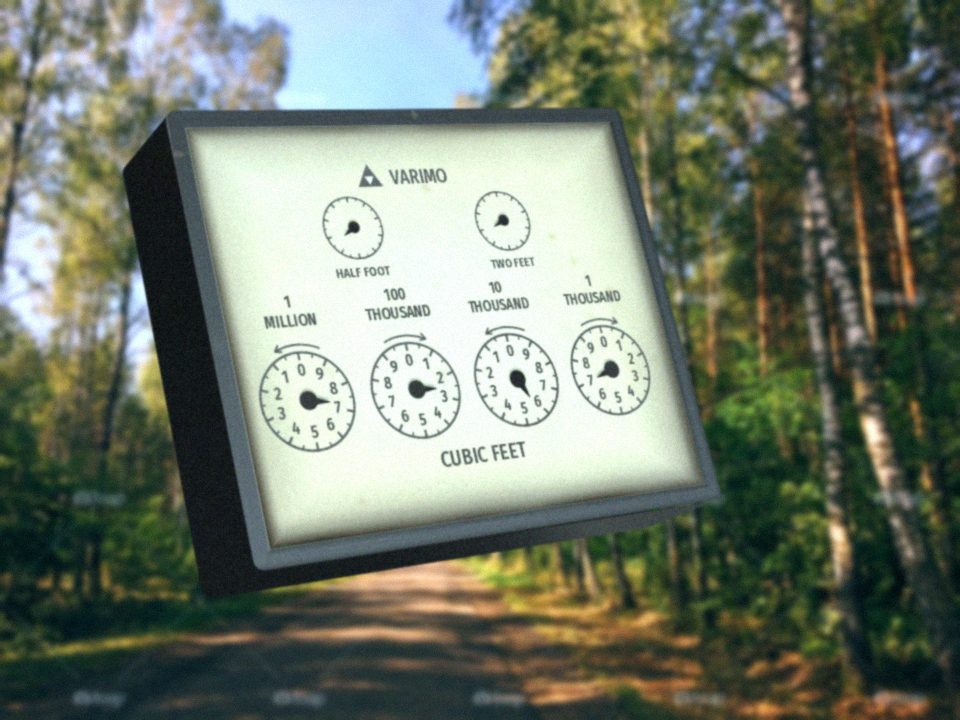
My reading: 725700 (ft³)
